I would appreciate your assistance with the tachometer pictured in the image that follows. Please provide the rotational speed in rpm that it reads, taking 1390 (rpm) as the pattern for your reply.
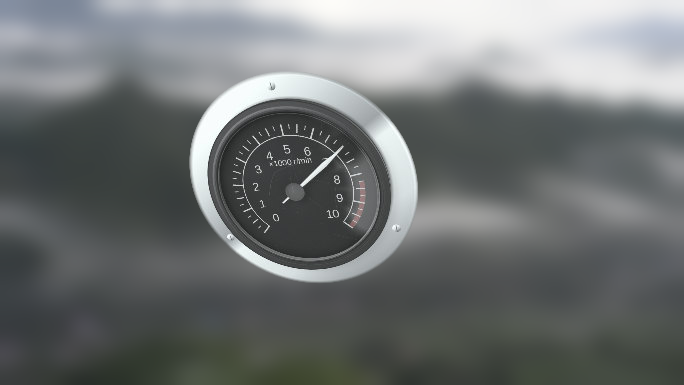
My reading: 7000 (rpm)
